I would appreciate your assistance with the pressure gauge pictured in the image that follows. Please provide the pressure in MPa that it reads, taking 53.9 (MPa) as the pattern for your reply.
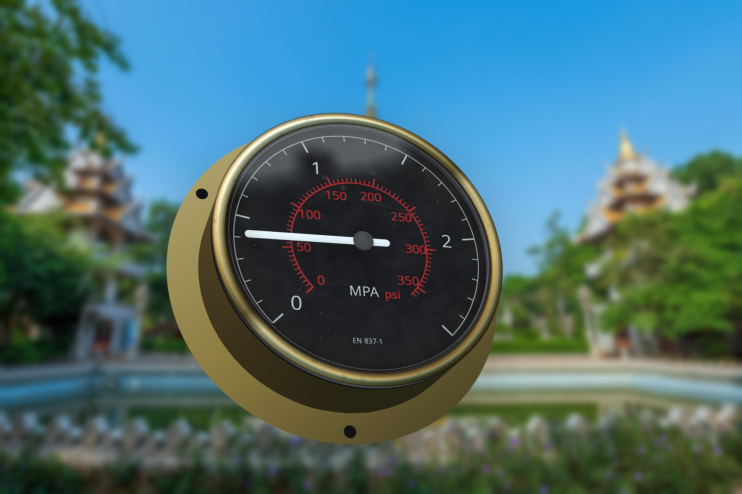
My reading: 0.4 (MPa)
